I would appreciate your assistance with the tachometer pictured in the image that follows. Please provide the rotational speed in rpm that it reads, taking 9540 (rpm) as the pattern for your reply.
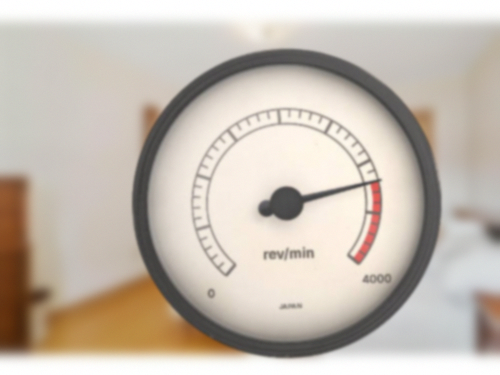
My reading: 3200 (rpm)
